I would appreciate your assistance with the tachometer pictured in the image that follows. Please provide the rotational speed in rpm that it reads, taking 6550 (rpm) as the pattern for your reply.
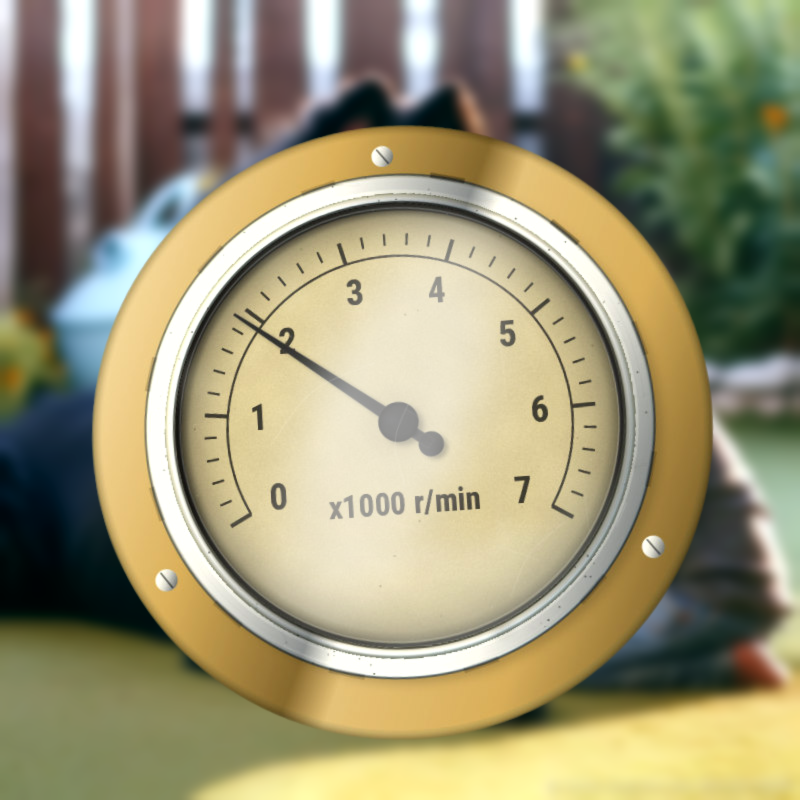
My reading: 1900 (rpm)
